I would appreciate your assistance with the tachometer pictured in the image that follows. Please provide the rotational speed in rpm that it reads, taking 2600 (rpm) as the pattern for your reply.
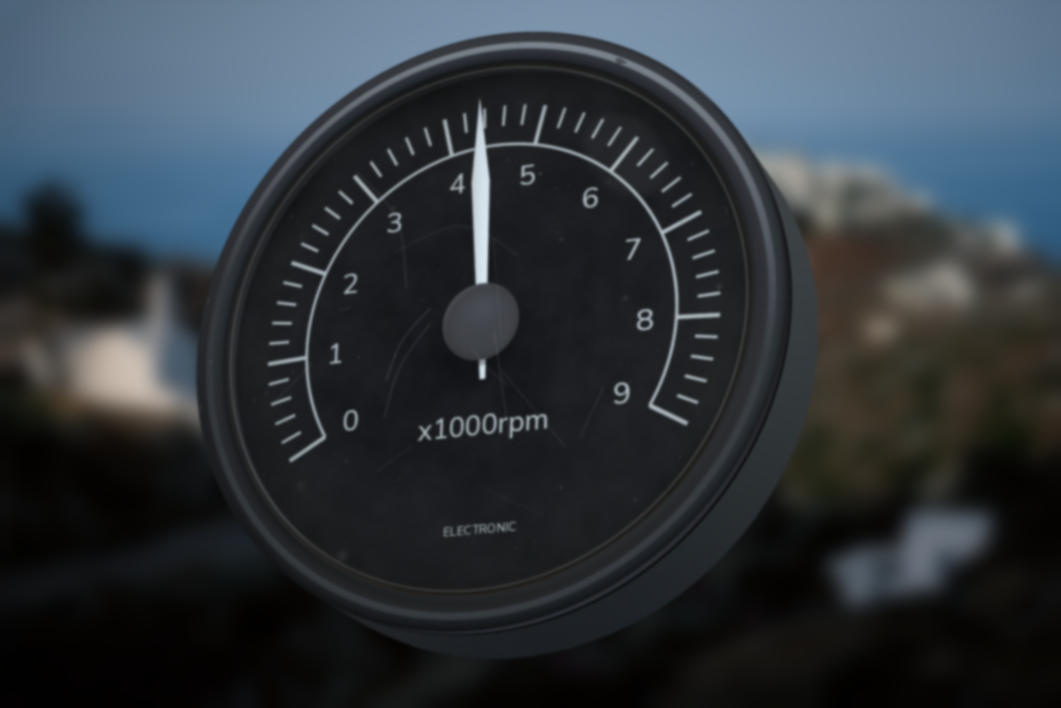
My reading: 4400 (rpm)
